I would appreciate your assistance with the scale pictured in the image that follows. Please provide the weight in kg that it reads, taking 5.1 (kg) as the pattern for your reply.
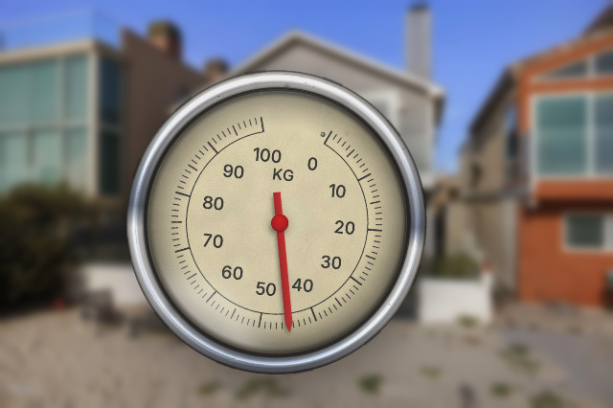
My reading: 45 (kg)
